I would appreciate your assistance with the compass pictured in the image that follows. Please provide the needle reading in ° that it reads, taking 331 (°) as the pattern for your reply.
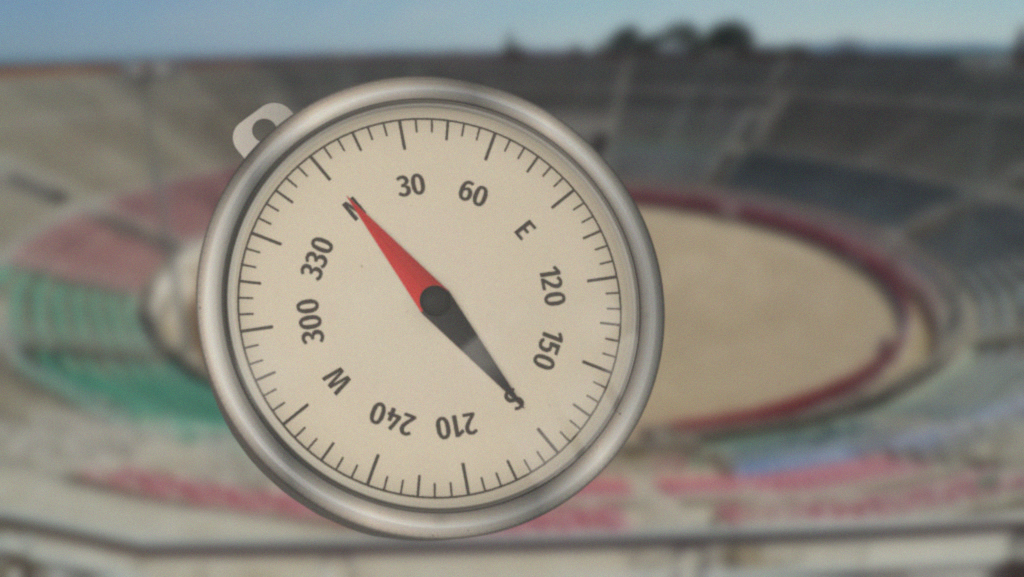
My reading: 0 (°)
